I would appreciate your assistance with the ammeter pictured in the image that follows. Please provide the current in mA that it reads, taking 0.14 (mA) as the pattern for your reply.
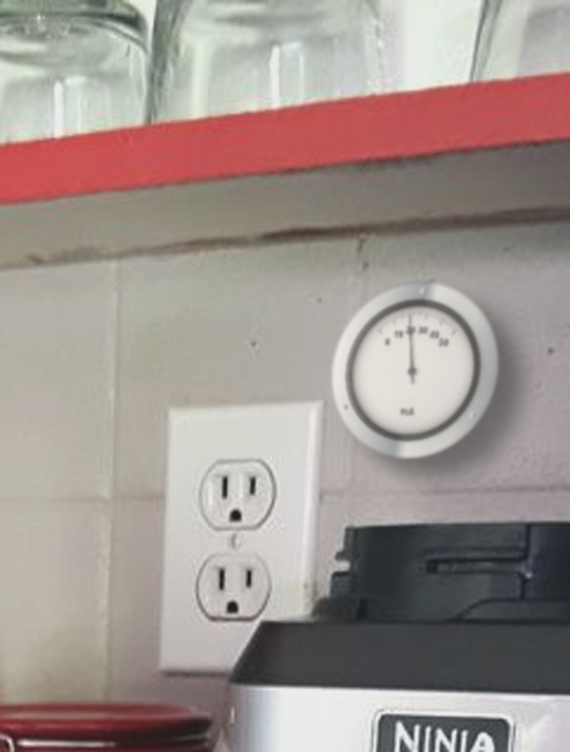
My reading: 20 (mA)
